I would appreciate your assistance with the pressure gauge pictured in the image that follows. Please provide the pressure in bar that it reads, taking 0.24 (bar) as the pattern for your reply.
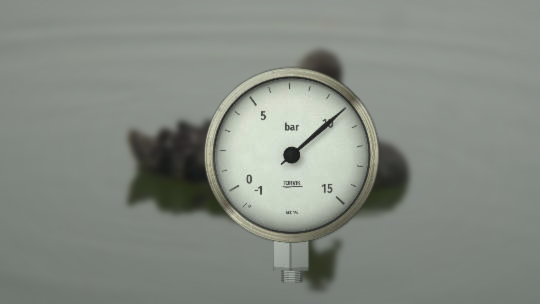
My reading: 10 (bar)
